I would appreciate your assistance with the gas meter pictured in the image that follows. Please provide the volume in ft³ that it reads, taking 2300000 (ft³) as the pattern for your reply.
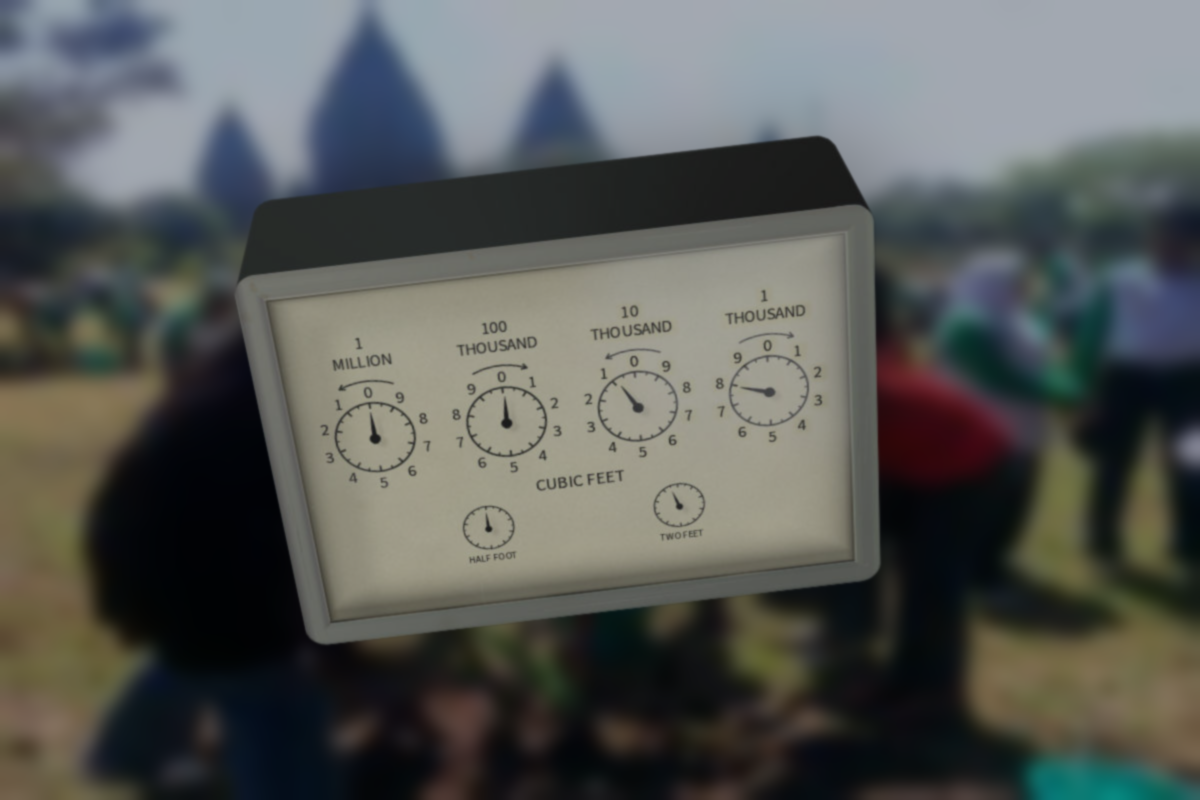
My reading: 800 (ft³)
